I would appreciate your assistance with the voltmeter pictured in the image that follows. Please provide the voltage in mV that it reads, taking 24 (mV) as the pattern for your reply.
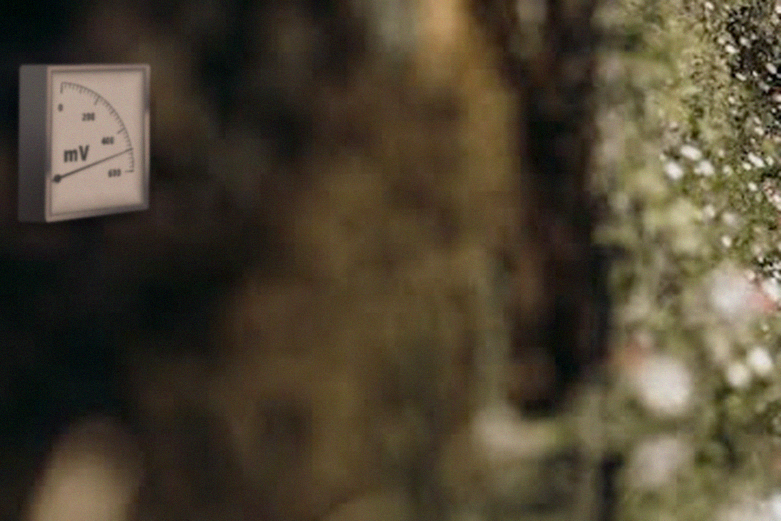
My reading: 500 (mV)
